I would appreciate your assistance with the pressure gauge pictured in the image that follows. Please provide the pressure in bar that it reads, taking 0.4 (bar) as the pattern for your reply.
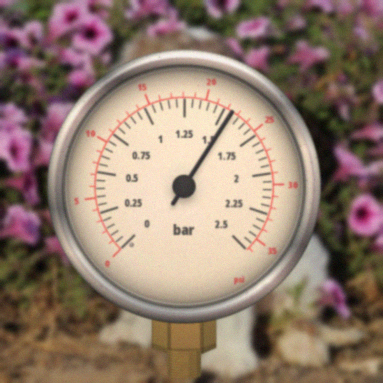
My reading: 1.55 (bar)
